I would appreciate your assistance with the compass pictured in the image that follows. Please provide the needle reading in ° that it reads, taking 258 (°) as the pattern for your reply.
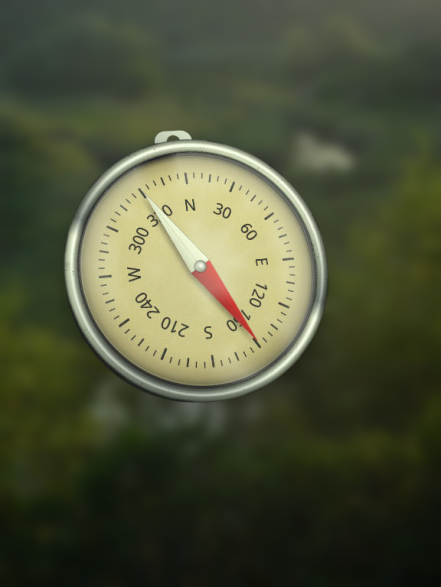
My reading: 150 (°)
